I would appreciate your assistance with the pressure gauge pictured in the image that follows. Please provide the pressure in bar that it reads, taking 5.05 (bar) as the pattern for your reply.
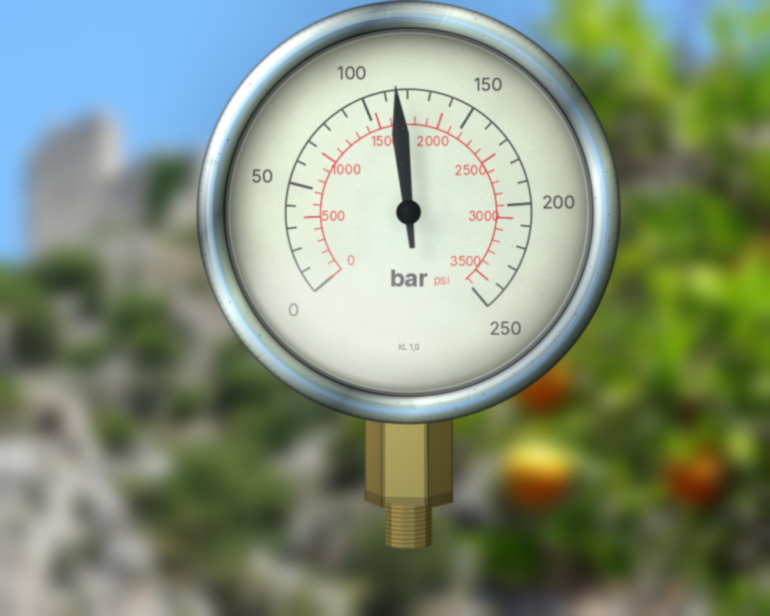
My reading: 115 (bar)
